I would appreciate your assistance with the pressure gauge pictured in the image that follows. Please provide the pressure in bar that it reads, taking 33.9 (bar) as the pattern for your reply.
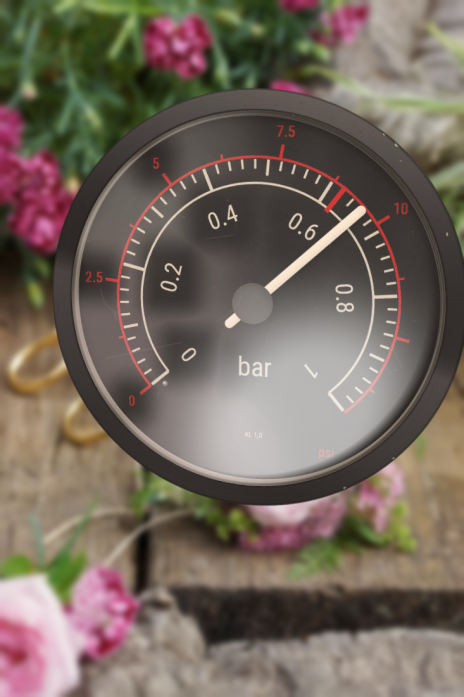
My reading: 0.66 (bar)
